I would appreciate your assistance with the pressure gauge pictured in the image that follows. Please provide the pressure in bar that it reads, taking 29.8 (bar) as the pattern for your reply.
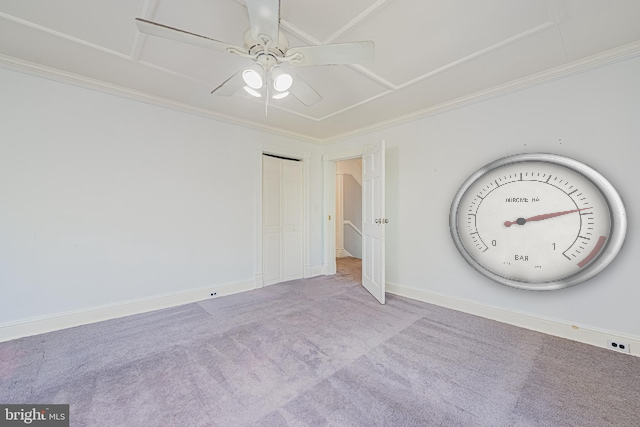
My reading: 0.78 (bar)
